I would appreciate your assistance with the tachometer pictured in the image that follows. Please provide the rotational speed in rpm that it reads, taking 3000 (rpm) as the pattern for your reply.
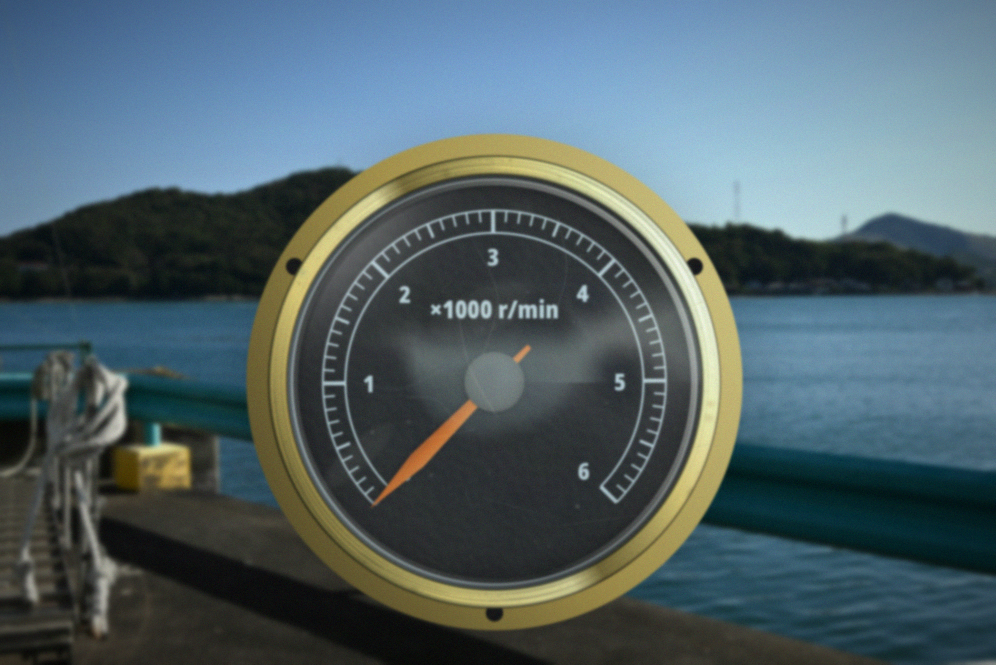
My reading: 0 (rpm)
